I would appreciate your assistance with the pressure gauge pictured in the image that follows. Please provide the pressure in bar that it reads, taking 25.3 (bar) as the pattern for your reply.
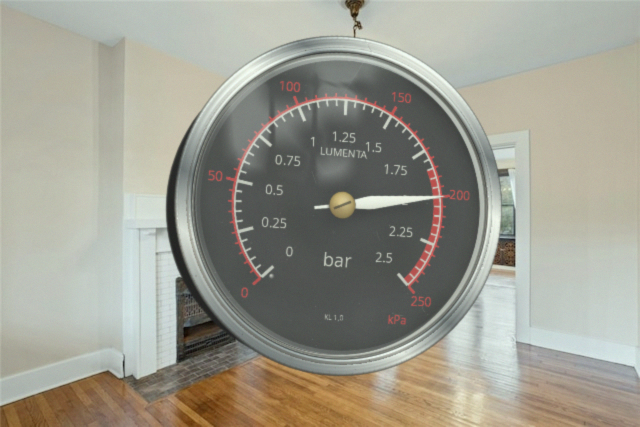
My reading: 2 (bar)
